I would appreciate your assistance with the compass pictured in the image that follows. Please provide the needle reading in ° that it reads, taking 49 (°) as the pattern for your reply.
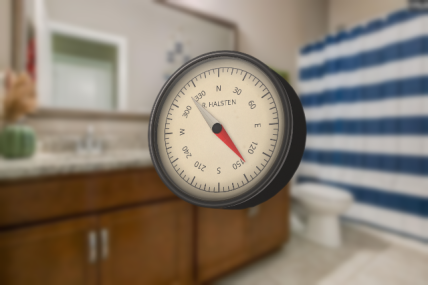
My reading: 140 (°)
